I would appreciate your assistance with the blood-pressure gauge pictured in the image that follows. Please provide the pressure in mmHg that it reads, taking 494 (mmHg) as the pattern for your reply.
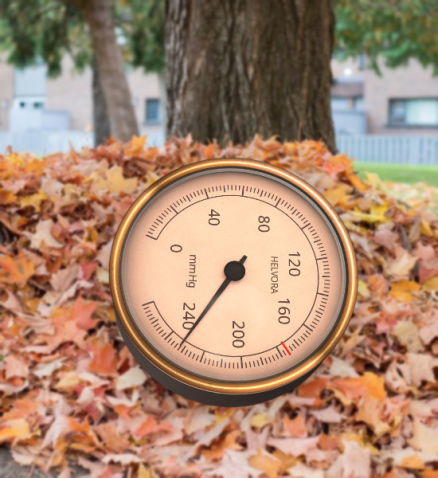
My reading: 232 (mmHg)
